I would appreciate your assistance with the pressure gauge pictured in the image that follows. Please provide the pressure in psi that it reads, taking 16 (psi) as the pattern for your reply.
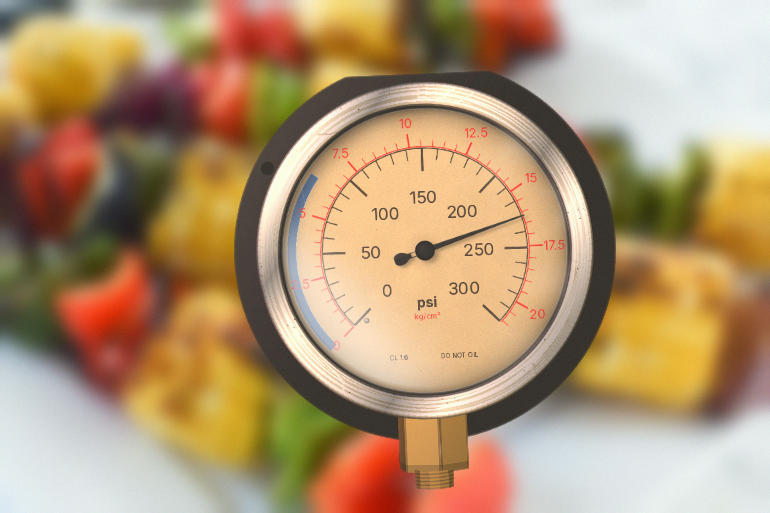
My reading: 230 (psi)
